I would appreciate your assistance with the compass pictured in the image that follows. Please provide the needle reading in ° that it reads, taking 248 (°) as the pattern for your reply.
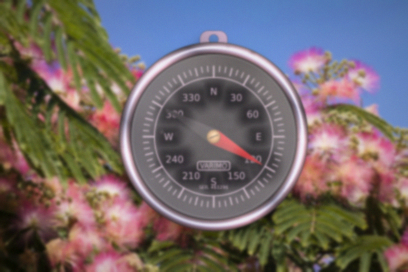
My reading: 120 (°)
